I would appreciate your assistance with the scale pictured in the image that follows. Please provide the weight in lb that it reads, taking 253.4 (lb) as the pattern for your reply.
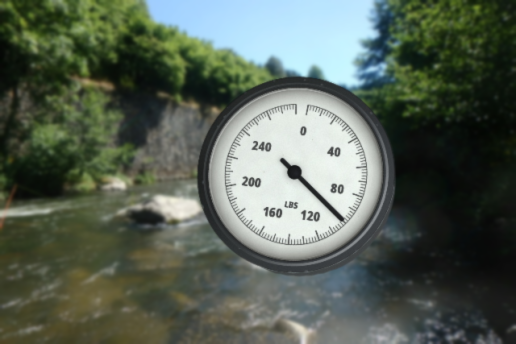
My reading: 100 (lb)
